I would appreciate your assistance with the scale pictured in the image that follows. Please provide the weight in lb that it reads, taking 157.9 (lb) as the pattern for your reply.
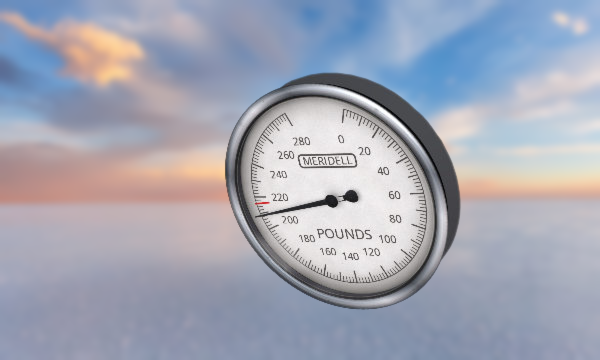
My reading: 210 (lb)
